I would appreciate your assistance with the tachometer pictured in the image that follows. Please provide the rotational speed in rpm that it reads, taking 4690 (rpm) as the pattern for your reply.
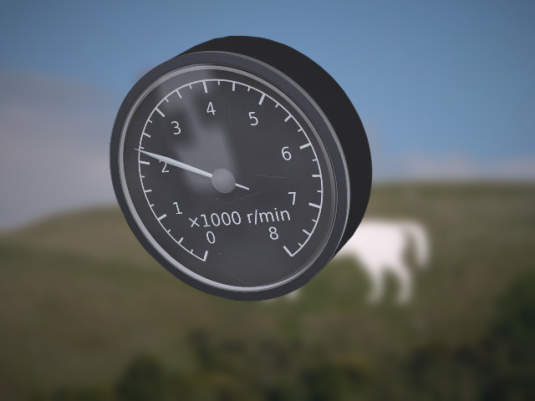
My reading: 2250 (rpm)
